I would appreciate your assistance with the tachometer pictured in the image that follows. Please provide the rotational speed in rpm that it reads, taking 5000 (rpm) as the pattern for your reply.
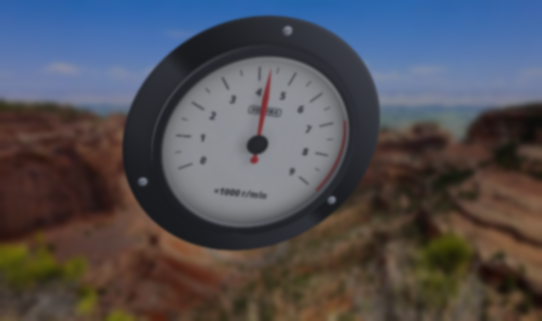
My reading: 4250 (rpm)
